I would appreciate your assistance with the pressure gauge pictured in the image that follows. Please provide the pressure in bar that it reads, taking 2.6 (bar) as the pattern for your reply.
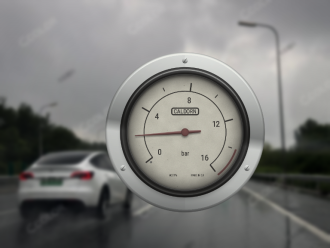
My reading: 2 (bar)
